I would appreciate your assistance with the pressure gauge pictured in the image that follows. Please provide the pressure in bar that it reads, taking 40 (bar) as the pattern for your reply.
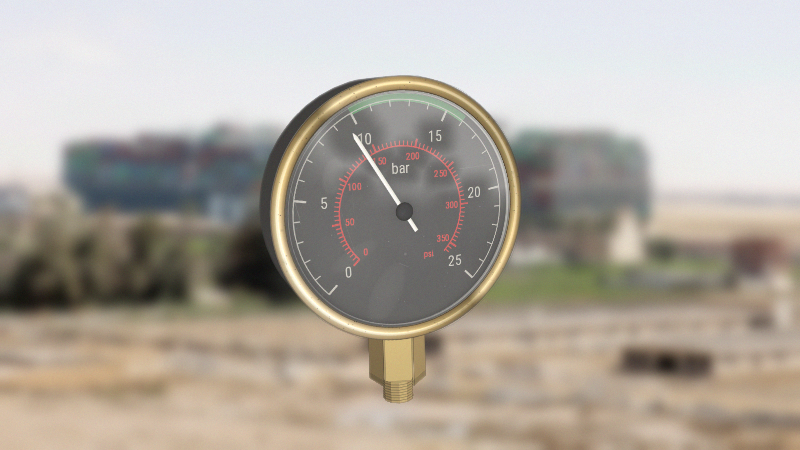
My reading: 9.5 (bar)
